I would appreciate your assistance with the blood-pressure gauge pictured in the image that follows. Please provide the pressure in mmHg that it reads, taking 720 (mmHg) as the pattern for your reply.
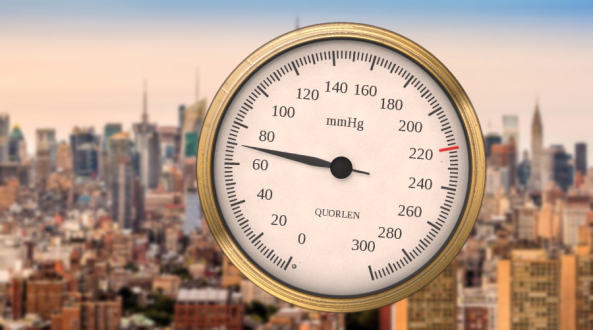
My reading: 70 (mmHg)
